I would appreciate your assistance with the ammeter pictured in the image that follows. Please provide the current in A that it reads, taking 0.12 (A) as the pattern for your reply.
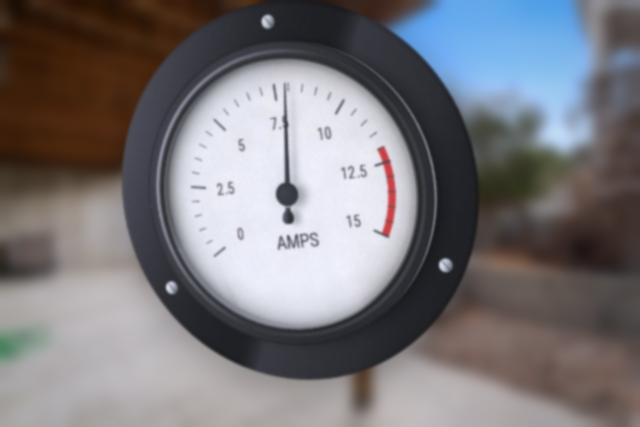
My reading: 8 (A)
